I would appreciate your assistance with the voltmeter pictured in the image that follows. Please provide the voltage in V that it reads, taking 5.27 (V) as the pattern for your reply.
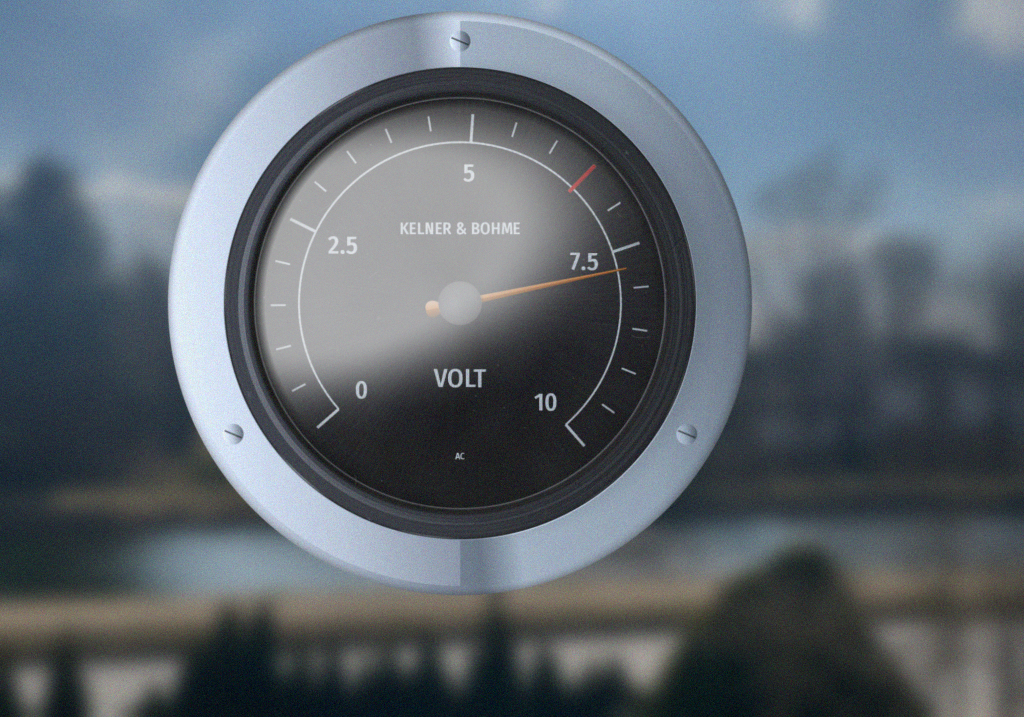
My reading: 7.75 (V)
